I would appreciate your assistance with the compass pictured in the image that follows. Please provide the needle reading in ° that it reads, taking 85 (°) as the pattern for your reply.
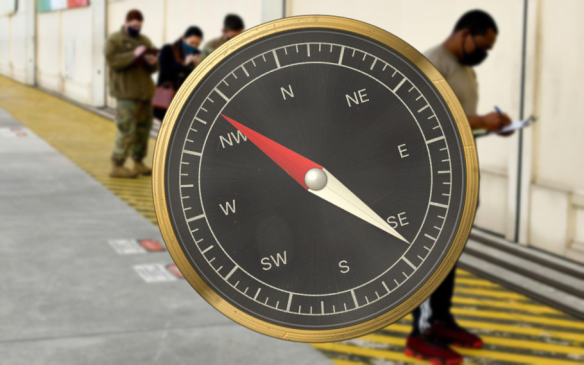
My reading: 322.5 (°)
